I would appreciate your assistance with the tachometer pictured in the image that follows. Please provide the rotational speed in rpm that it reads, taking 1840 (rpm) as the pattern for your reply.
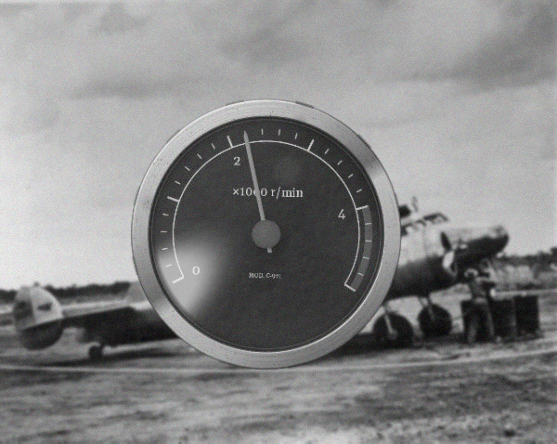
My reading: 2200 (rpm)
